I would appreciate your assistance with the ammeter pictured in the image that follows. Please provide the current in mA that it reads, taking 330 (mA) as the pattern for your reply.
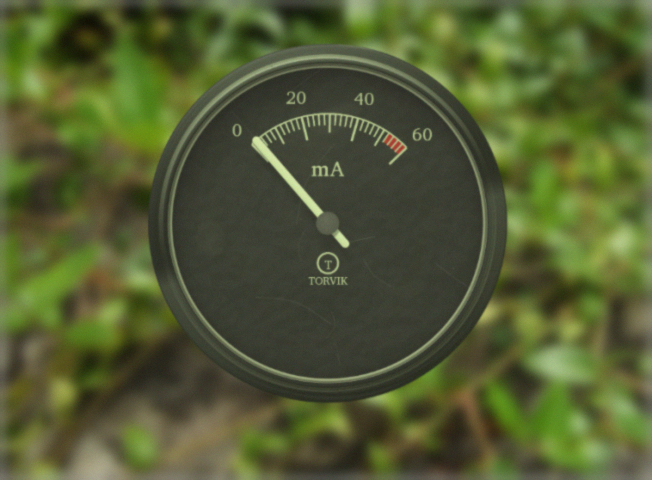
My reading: 2 (mA)
